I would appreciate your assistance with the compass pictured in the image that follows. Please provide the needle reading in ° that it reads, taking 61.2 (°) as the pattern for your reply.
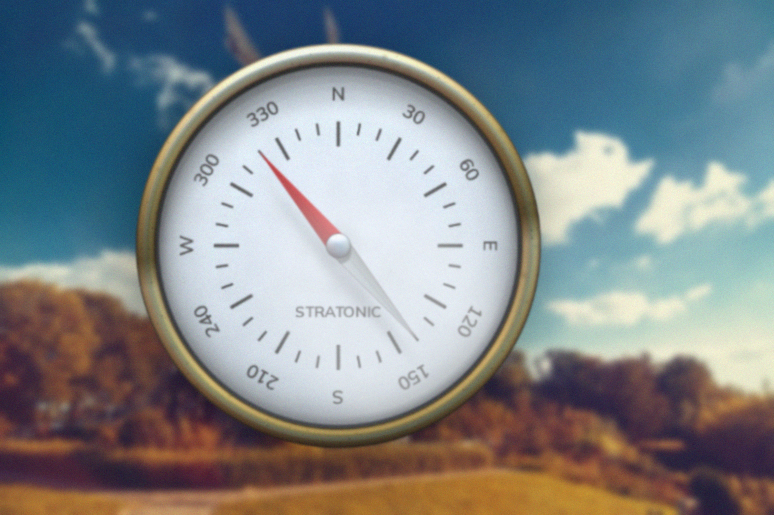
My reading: 320 (°)
